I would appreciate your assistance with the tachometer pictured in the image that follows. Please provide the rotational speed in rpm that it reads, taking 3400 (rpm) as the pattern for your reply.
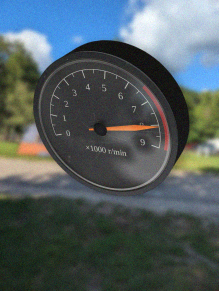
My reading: 8000 (rpm)
